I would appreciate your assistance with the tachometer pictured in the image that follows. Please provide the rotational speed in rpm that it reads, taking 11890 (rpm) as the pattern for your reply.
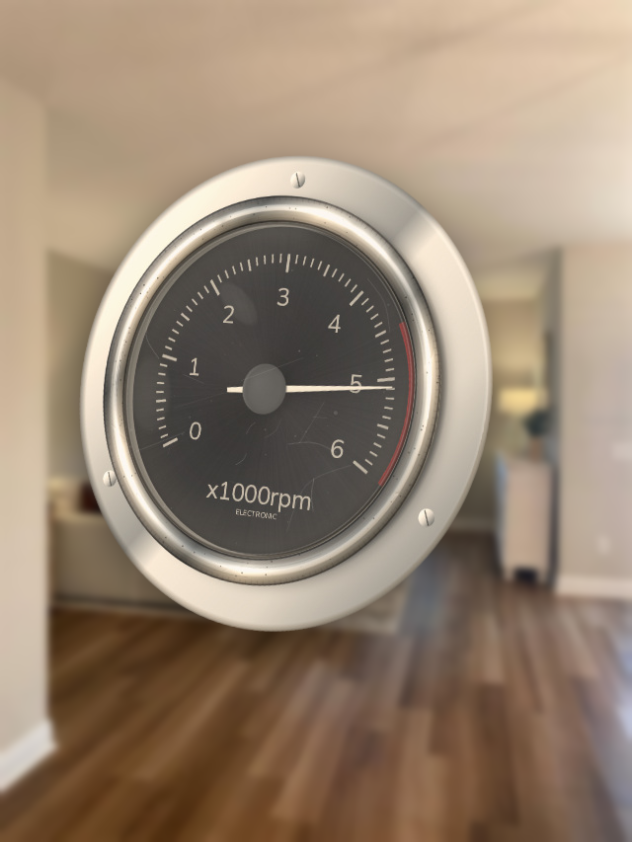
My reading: 5100 (rpm)
